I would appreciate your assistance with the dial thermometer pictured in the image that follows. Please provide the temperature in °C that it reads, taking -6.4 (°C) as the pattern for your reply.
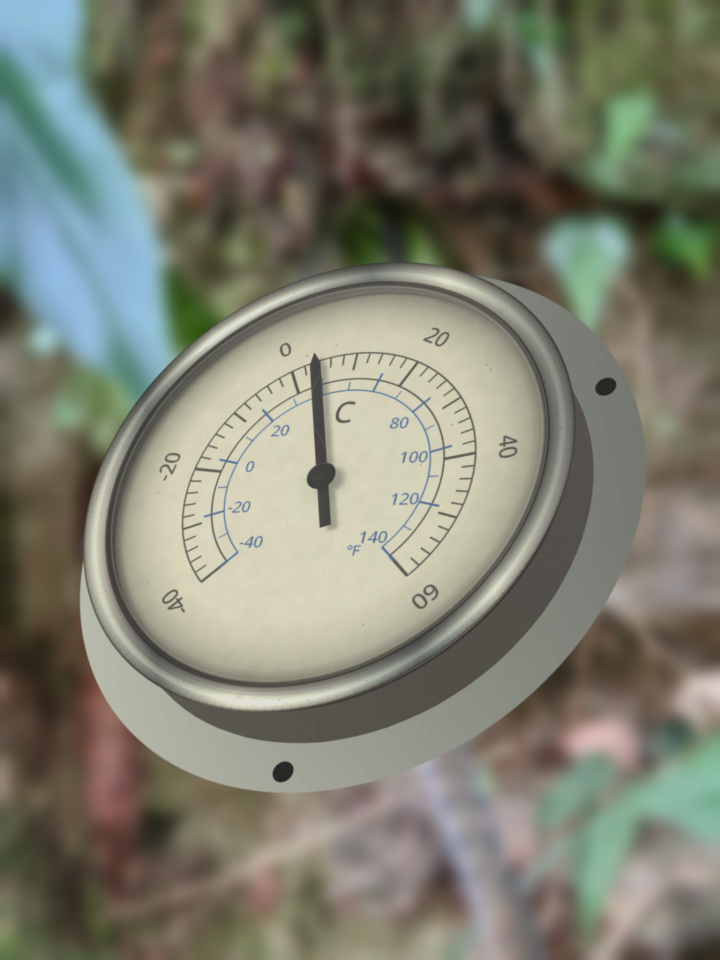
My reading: 4 (°C)
